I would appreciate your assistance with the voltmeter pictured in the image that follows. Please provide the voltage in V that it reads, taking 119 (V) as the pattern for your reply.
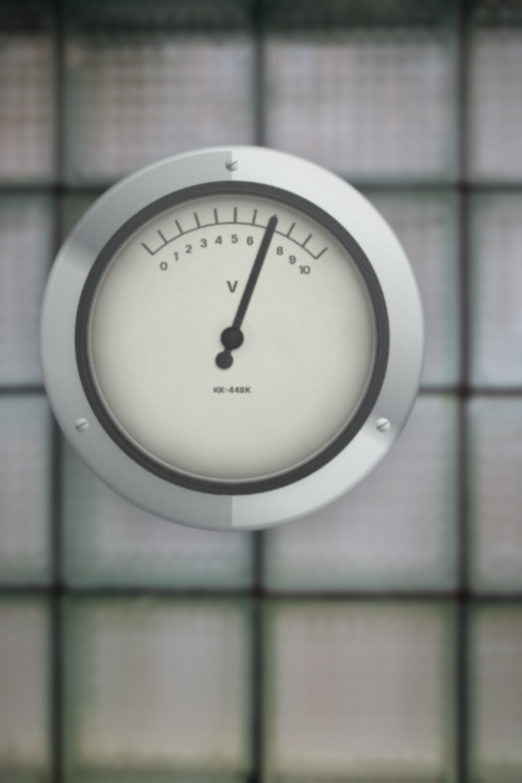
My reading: 7 (V)
